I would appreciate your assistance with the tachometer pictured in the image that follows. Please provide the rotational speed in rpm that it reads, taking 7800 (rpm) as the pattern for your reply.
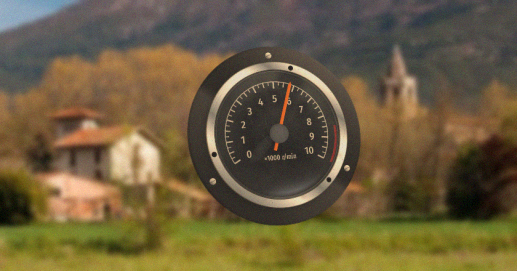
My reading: 5750 (rpm)
